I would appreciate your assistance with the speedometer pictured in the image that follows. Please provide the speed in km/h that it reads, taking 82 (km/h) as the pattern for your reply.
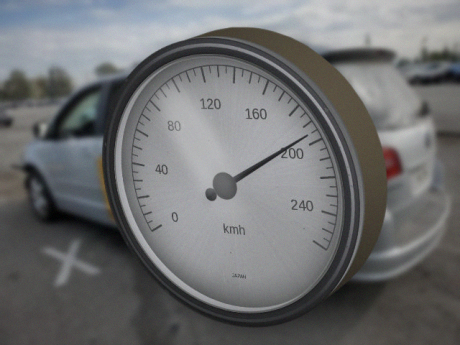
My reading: 195 (km/h)
